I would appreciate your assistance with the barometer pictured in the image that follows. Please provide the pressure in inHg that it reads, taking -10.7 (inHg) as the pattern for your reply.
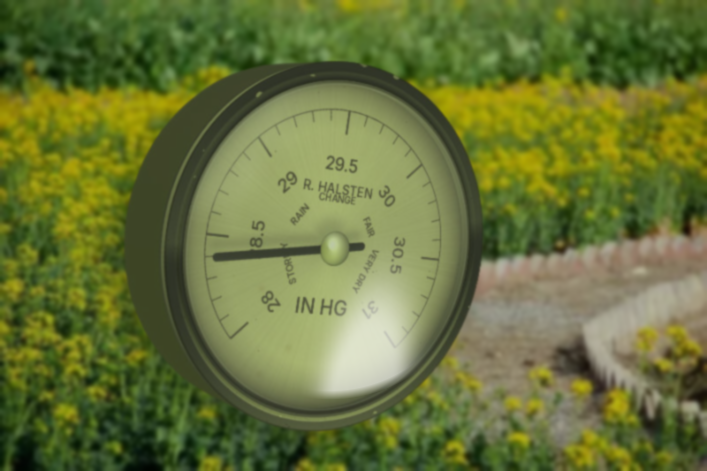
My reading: 28.4 (inHg)
